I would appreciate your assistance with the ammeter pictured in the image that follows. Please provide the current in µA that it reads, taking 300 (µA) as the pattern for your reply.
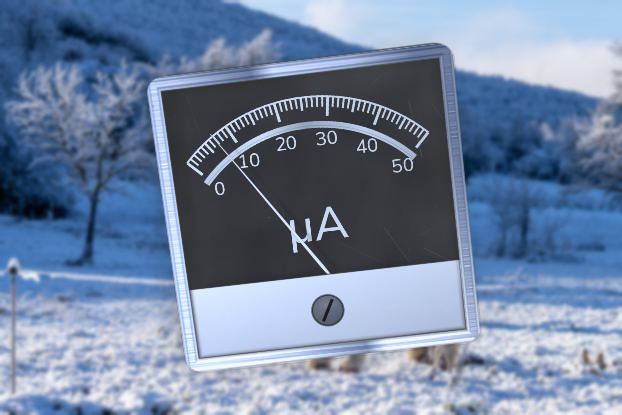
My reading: 7 (µA)
